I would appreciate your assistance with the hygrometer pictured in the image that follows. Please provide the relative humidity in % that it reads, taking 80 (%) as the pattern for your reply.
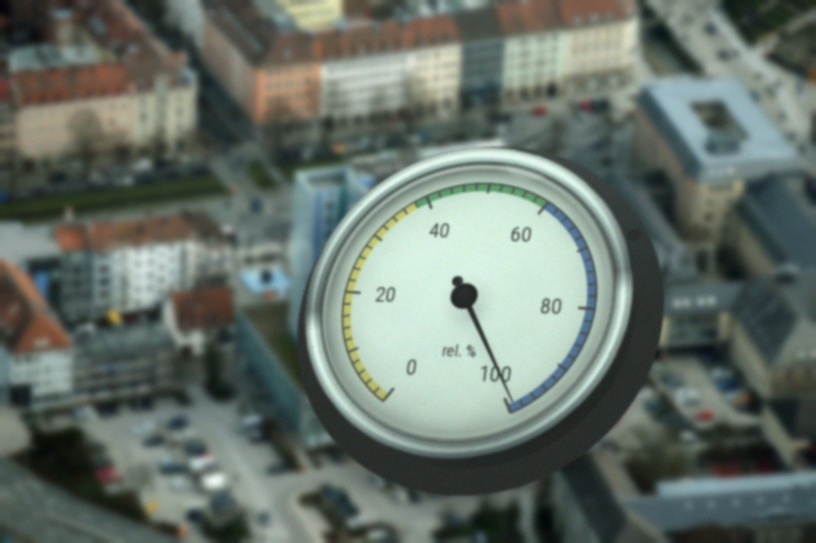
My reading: 99 (%)
